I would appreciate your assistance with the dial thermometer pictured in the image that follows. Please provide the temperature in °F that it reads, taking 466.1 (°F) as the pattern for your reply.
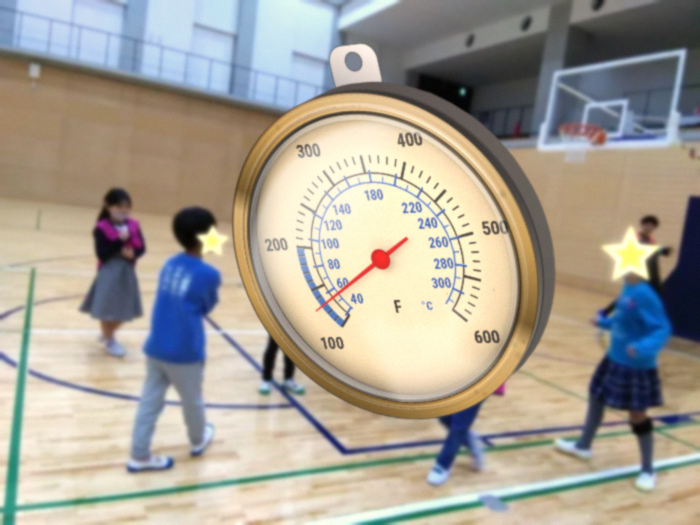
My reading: 130 (°F)
